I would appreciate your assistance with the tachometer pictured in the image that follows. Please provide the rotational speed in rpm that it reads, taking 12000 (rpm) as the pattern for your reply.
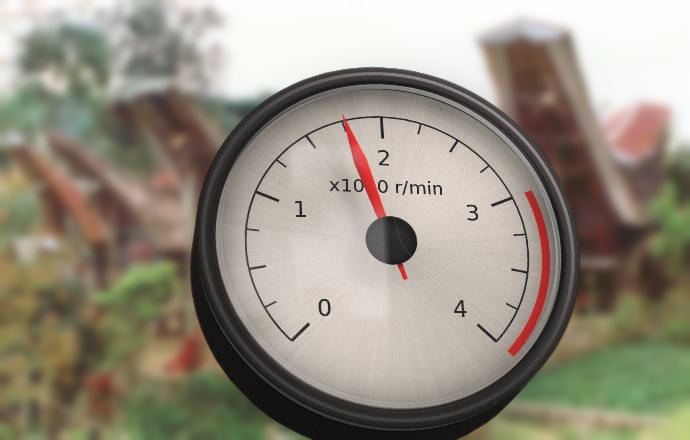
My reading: 1750 (rpm)
